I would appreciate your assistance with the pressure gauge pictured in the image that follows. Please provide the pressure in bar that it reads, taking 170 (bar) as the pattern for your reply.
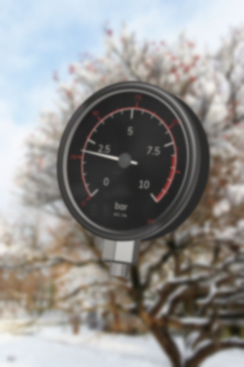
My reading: 2 (bar)
